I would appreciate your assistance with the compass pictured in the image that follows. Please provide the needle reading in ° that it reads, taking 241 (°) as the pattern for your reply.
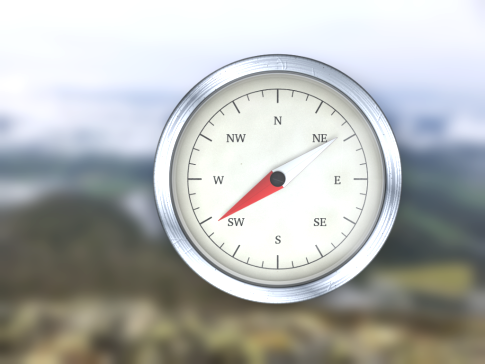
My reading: 235 (°)
